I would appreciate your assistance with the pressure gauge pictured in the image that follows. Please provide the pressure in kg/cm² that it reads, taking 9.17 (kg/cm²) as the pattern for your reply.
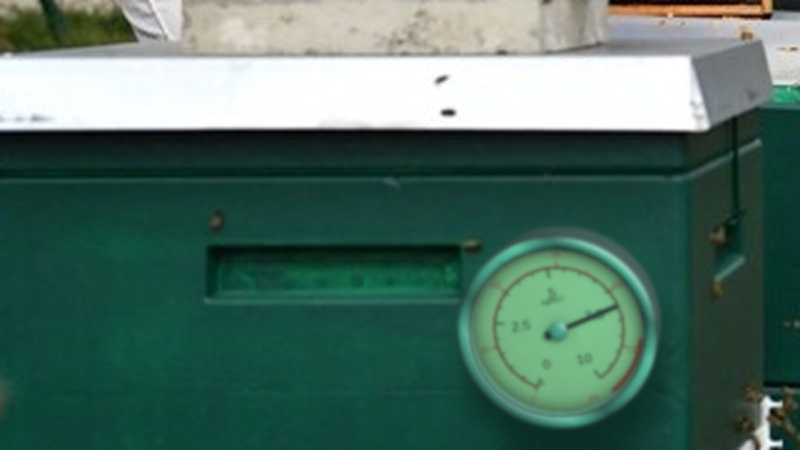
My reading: 7.5 (kg/cm²)
